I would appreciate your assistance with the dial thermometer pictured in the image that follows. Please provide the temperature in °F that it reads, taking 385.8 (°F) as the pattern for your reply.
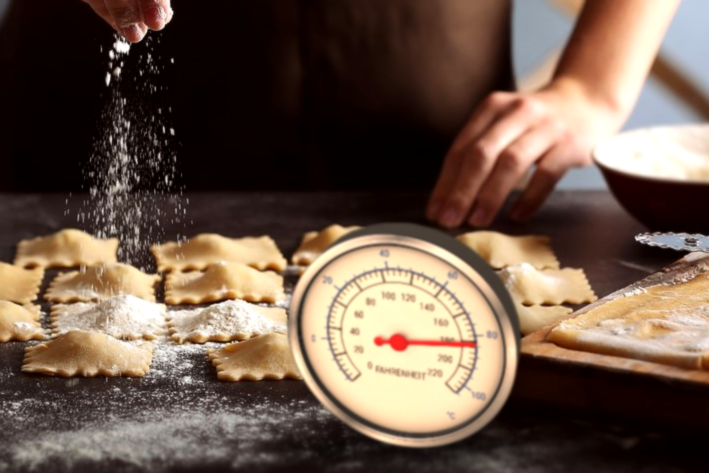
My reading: 180 (°F)
